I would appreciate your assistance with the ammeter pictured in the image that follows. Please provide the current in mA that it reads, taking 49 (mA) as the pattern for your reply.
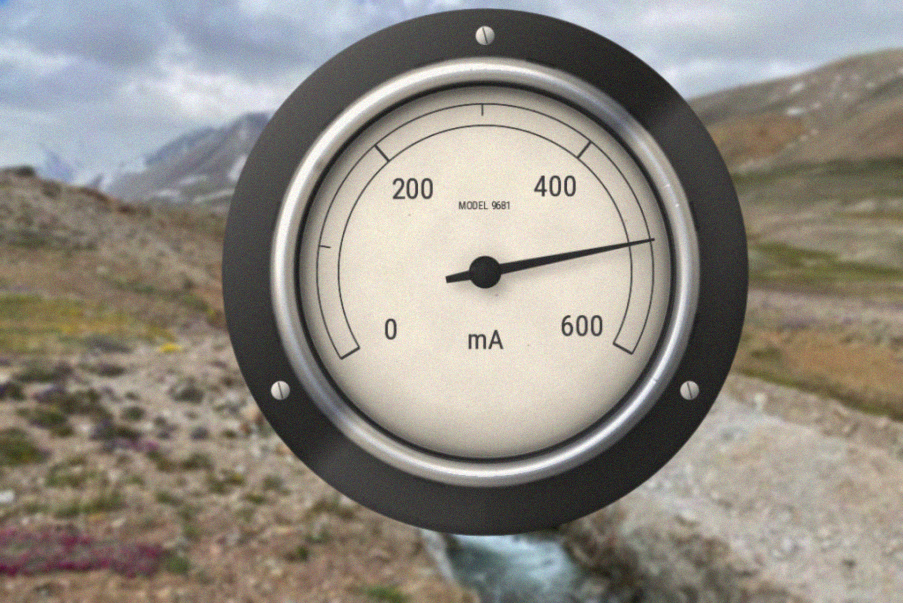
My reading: 500 (mA)
